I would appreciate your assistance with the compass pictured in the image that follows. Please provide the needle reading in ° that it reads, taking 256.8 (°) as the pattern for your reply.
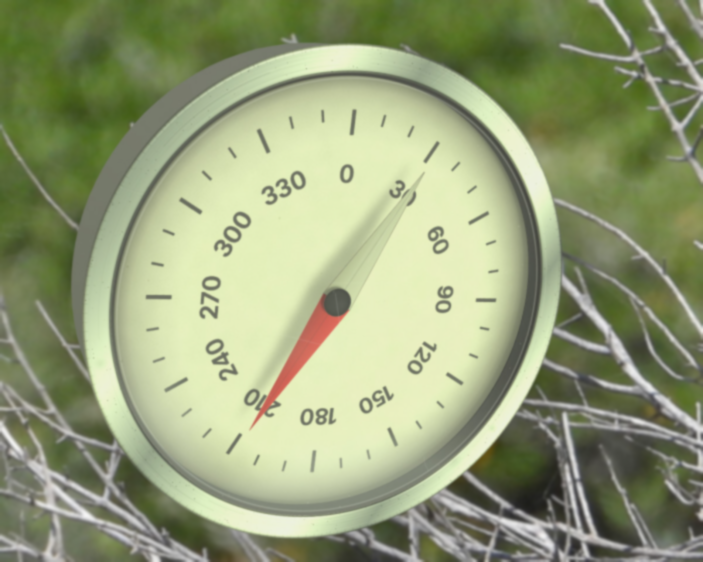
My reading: 210 (°)
